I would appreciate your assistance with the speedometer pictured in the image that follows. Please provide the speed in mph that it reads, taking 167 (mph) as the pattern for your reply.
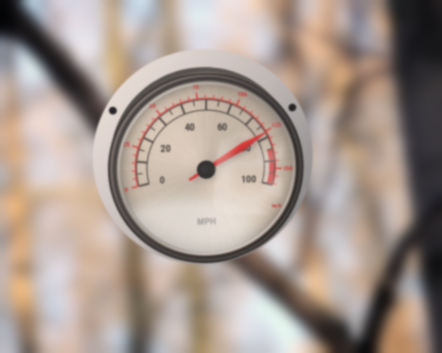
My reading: 77.5 (mph)
